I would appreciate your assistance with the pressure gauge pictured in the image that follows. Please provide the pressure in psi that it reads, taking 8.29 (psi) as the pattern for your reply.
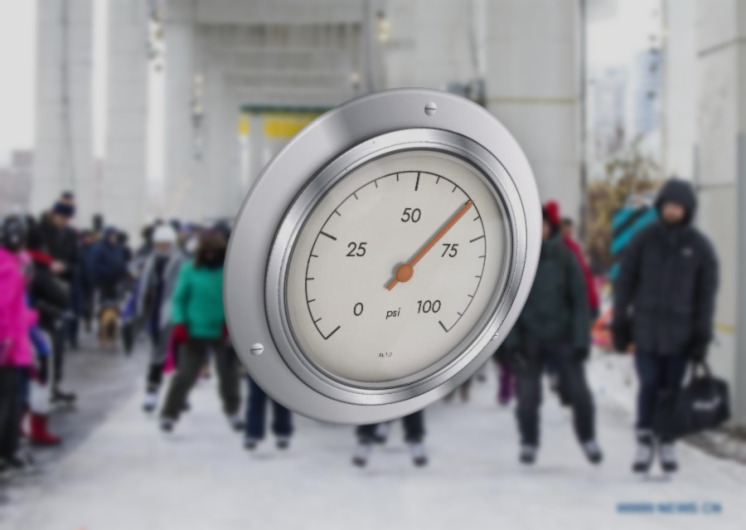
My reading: 65 (psi)
